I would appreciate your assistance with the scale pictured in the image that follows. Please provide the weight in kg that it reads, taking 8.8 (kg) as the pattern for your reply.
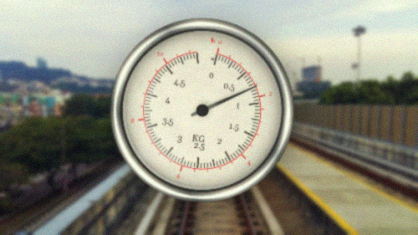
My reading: 0.75 (kg)
